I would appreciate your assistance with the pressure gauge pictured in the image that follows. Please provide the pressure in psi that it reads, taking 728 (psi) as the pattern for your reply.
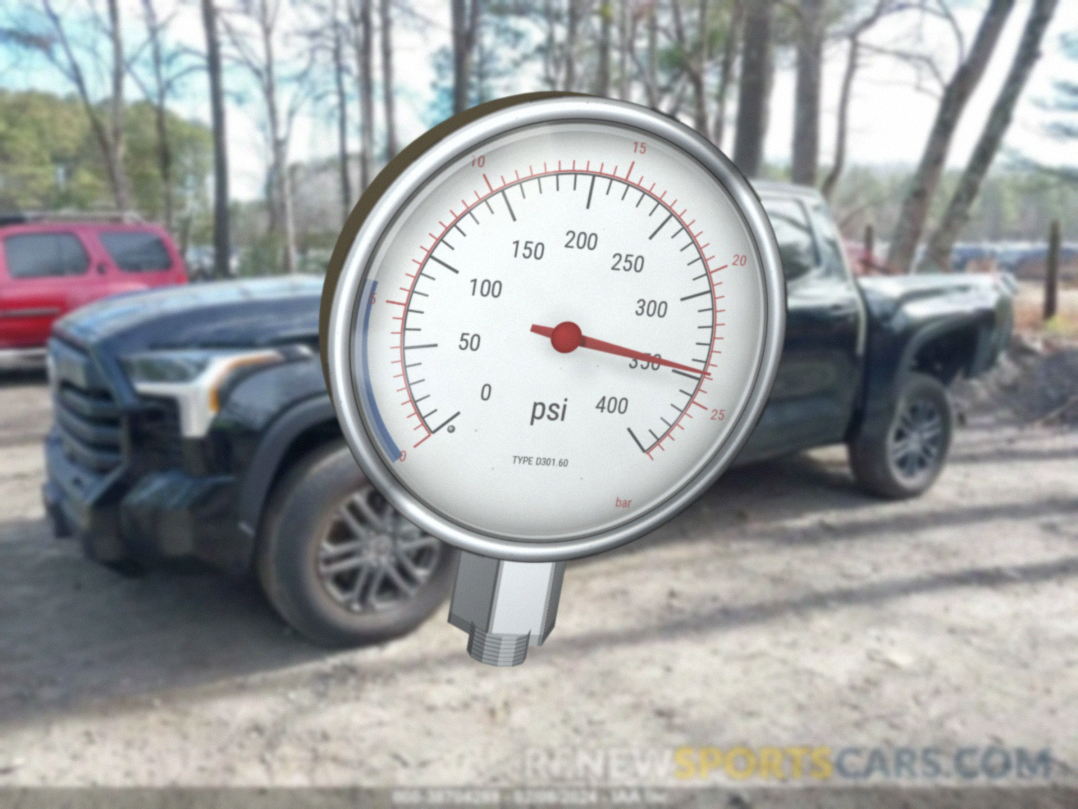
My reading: 345 (psi)
